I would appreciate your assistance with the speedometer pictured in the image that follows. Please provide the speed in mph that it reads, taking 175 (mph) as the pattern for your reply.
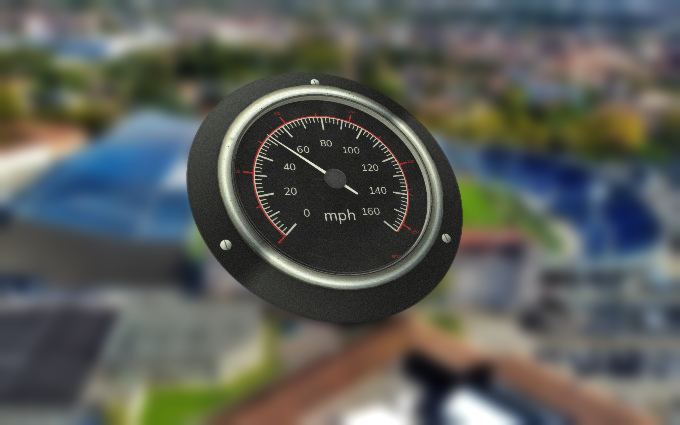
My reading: 50 (mph)
